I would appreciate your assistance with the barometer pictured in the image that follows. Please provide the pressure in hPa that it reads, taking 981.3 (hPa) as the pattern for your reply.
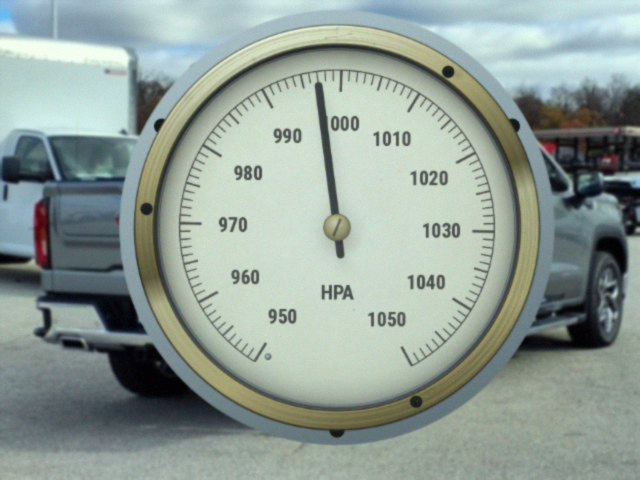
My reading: 997 (hPa)
